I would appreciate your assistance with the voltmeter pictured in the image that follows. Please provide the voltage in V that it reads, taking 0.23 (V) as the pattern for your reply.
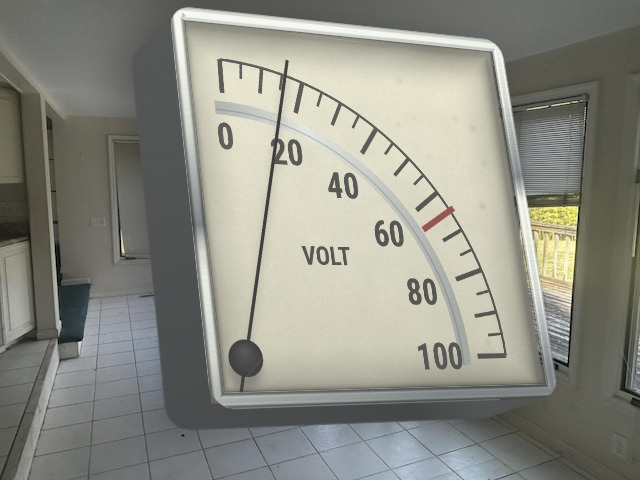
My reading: 15 (V)
